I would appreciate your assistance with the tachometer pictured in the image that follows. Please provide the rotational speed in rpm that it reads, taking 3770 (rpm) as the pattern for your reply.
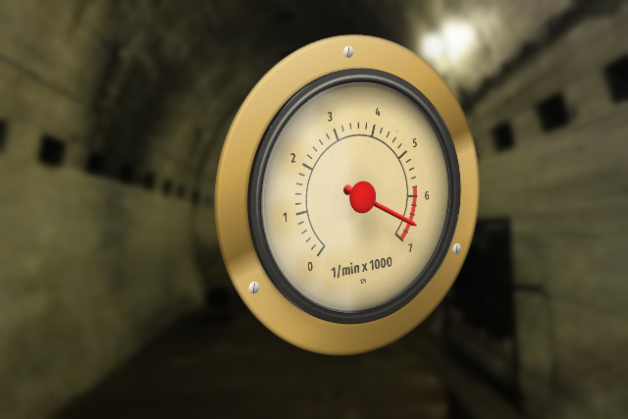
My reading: 6600 (rpm)
